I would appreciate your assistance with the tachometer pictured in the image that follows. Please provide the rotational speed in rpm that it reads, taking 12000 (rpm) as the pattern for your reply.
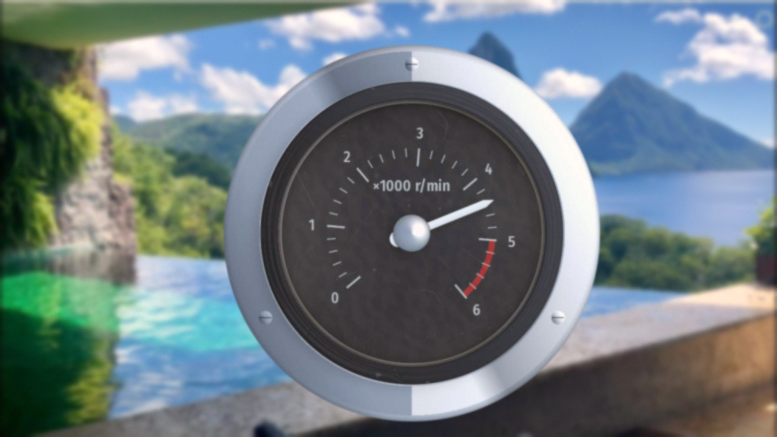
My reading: 4400 (rpm)
